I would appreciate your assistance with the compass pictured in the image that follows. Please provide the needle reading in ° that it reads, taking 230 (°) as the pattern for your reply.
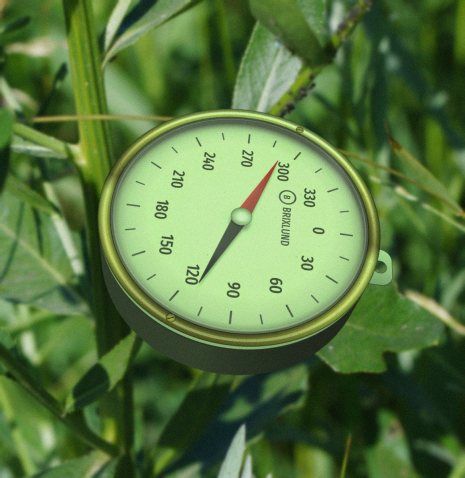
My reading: 292.5 (°)
